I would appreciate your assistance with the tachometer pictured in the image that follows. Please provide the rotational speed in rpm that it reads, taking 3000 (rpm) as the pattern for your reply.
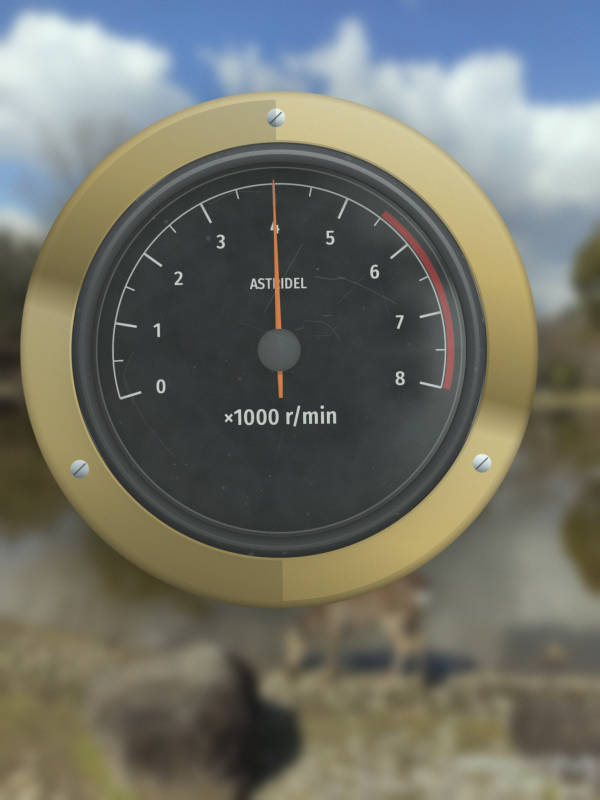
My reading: 4000 (rpm)
